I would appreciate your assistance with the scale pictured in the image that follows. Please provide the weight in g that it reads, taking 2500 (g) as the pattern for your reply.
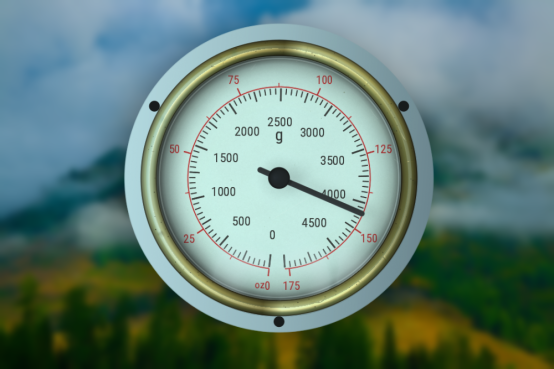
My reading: 4100 (g)
